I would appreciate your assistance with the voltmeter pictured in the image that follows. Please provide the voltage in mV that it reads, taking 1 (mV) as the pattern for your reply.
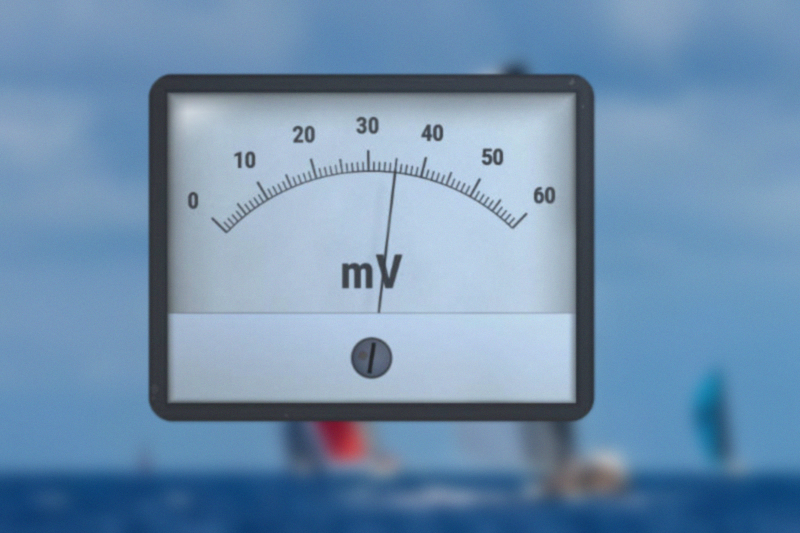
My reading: 35 (mV)
